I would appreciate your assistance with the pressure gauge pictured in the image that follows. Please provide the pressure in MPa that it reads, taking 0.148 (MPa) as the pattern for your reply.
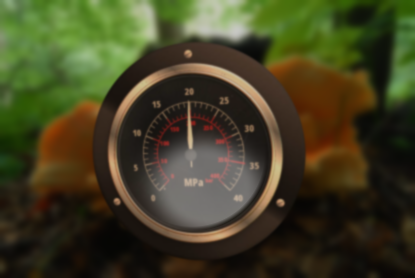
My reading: 20 (MPa)
